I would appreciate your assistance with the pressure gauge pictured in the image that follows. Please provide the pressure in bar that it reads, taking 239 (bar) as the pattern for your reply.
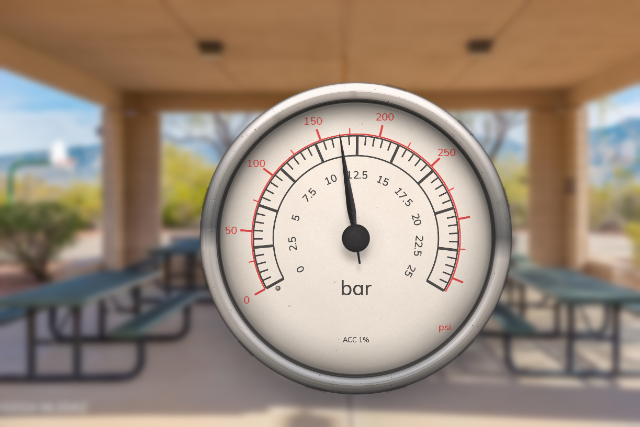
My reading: 11.5 (bar)
